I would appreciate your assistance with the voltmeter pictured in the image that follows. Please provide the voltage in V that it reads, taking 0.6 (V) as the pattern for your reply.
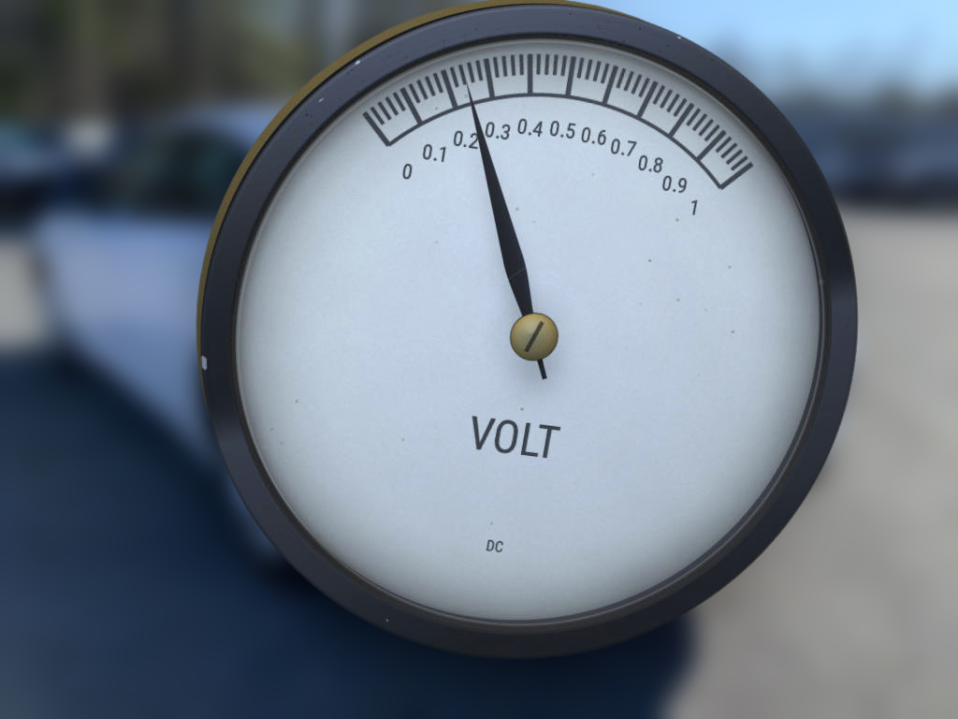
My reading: 0.24 (V)
